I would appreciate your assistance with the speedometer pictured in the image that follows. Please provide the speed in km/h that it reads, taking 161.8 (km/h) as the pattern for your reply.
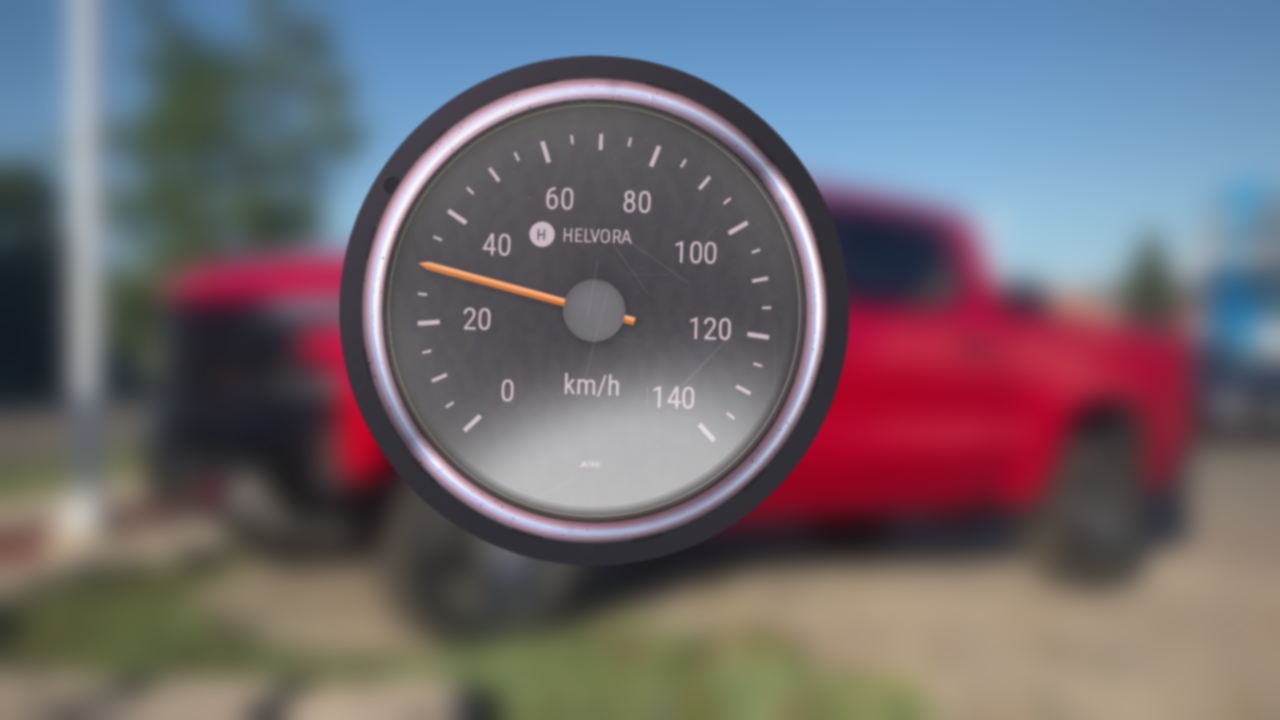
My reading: 30 (km/h)
